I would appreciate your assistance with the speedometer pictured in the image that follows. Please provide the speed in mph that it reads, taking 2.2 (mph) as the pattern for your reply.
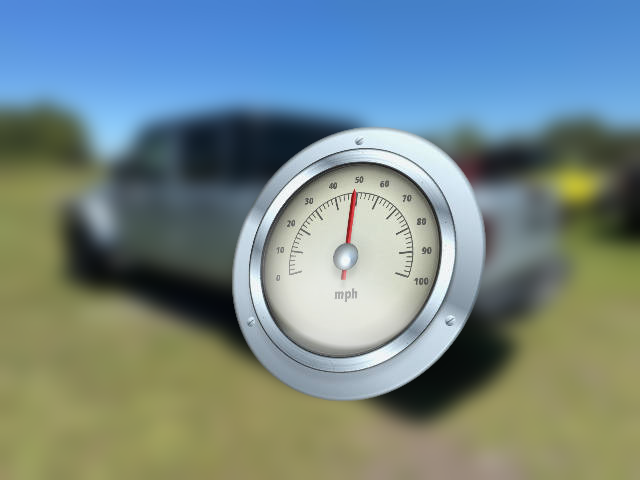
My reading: 50 (mph)
